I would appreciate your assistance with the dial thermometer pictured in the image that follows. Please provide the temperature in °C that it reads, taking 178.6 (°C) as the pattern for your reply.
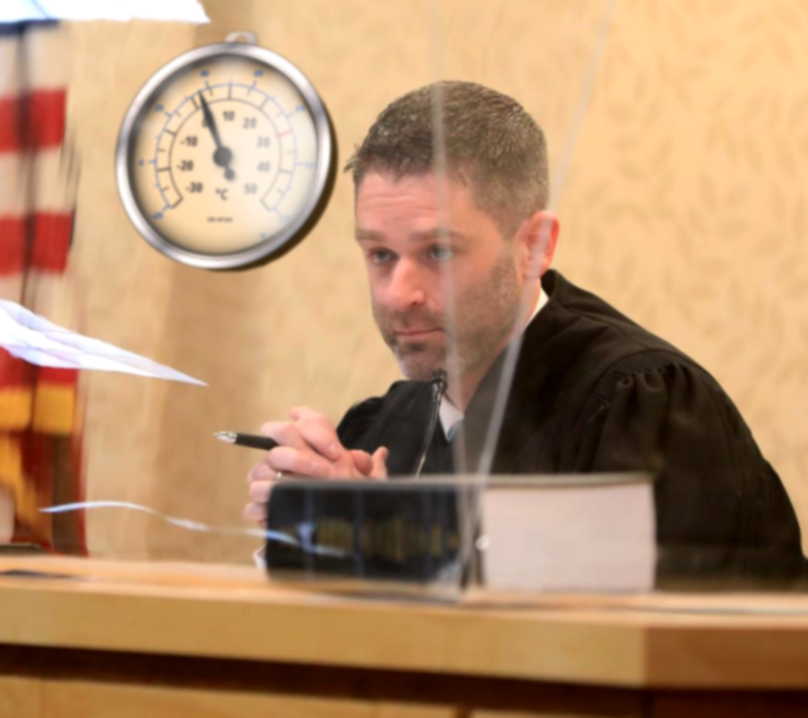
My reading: 2.5 (°C)
